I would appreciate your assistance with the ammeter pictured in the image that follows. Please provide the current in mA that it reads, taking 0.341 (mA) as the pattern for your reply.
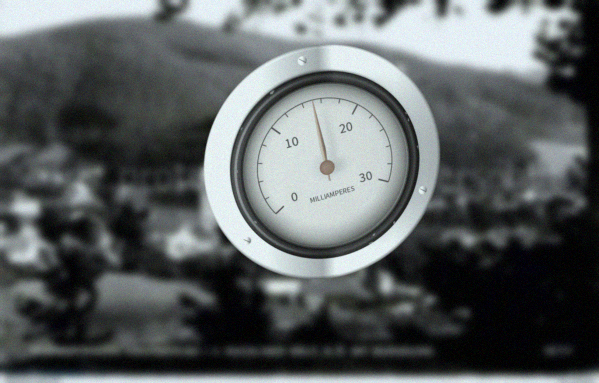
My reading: 15 (mA)
